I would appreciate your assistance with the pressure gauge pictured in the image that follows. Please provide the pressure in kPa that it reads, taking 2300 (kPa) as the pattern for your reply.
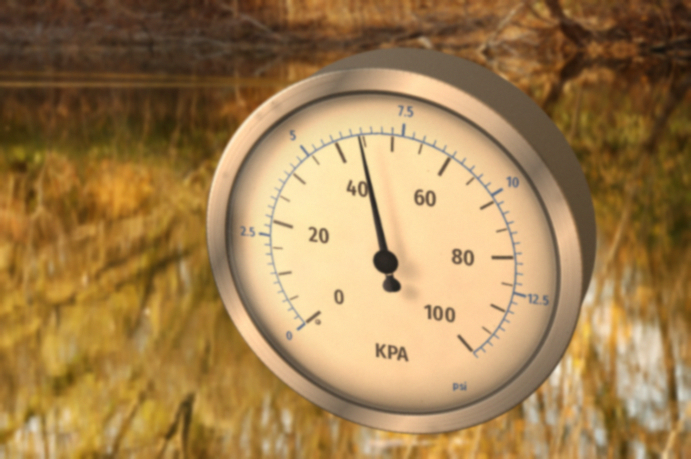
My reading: 45 (kPa)
